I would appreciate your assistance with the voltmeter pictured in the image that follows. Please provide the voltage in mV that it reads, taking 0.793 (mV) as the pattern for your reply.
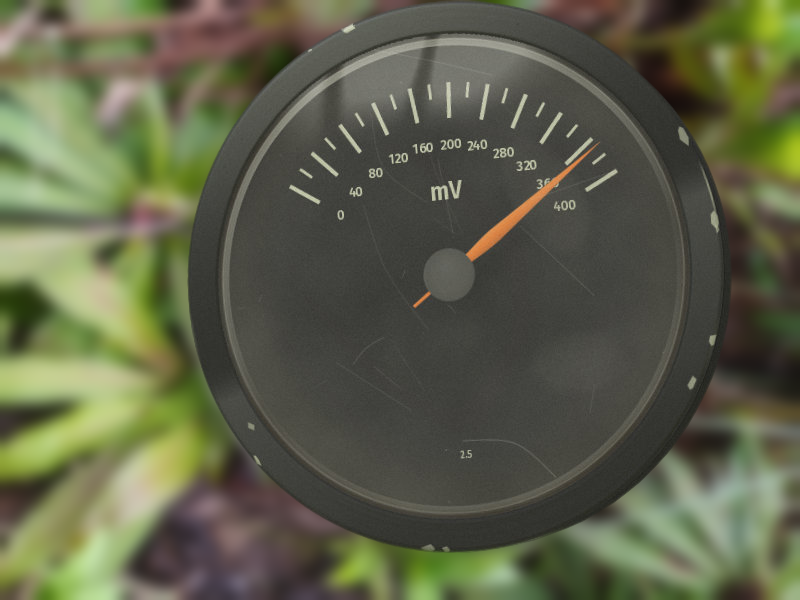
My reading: 370 (mV)
